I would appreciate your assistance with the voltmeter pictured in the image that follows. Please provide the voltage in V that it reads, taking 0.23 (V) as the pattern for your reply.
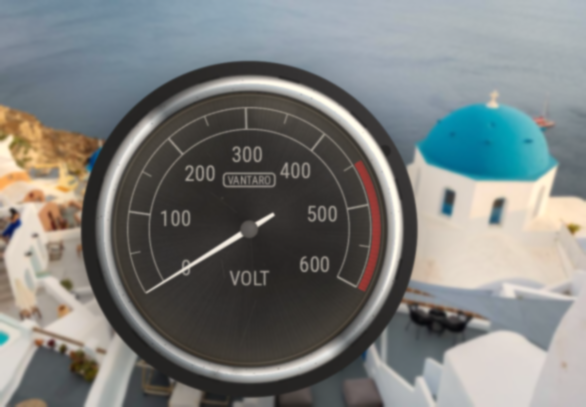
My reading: 0 (V)
